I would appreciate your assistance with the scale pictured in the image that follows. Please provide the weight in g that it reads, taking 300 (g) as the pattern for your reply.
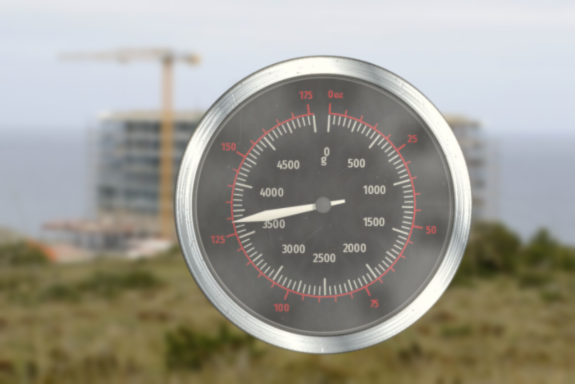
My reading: 3650 (g)
